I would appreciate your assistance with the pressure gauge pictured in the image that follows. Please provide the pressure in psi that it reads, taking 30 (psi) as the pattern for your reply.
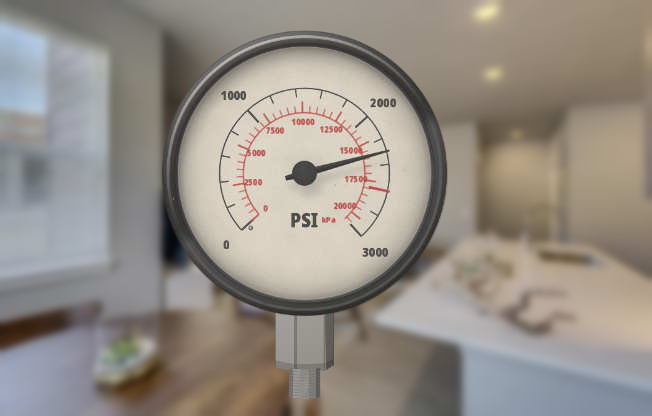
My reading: 2300 (psi)
